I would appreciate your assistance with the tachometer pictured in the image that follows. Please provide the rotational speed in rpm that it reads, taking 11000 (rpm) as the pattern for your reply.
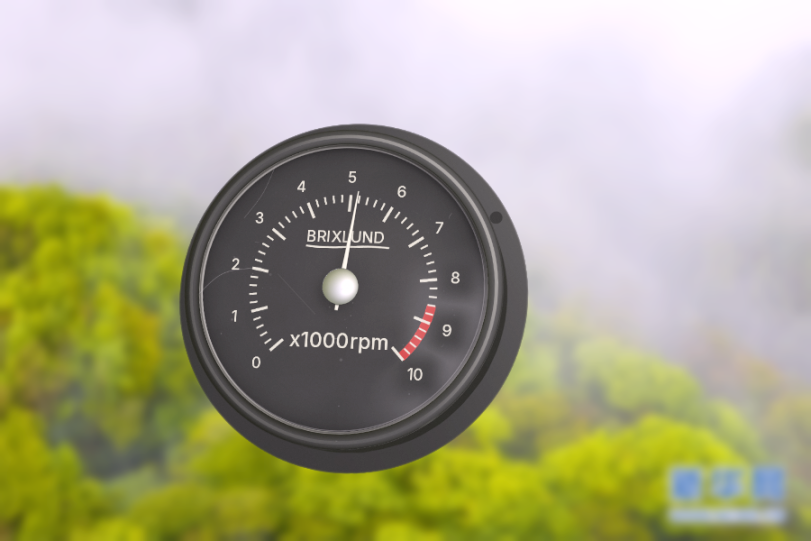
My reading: 5200 (rpm)
